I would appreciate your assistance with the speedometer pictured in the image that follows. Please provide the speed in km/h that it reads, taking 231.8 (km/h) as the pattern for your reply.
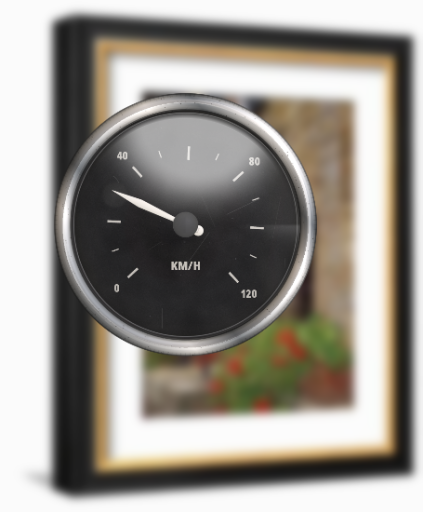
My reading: 30 (km/h)
